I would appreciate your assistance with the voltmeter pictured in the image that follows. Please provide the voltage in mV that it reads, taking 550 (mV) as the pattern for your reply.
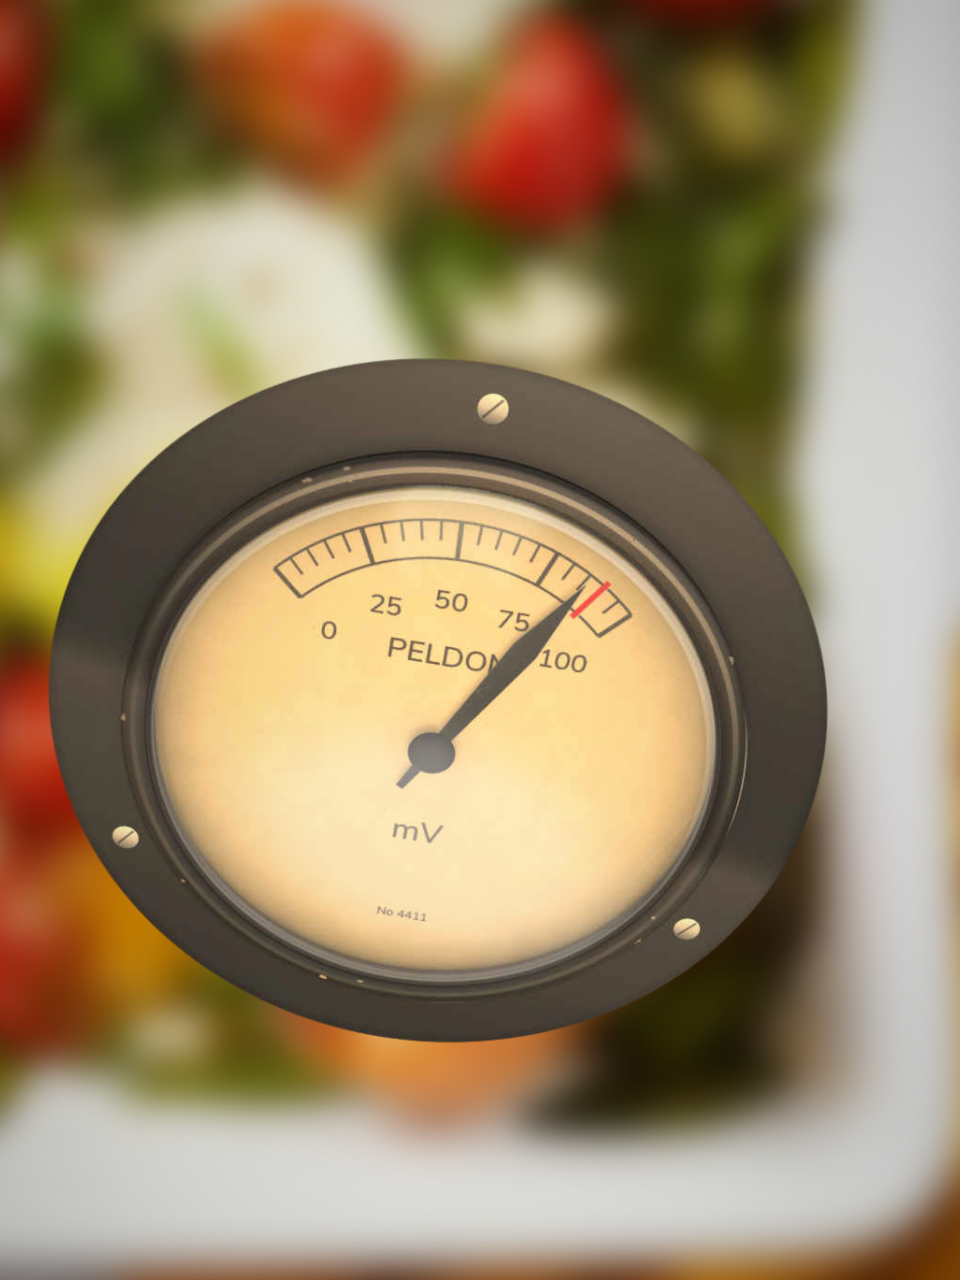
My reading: 85 (mV)
